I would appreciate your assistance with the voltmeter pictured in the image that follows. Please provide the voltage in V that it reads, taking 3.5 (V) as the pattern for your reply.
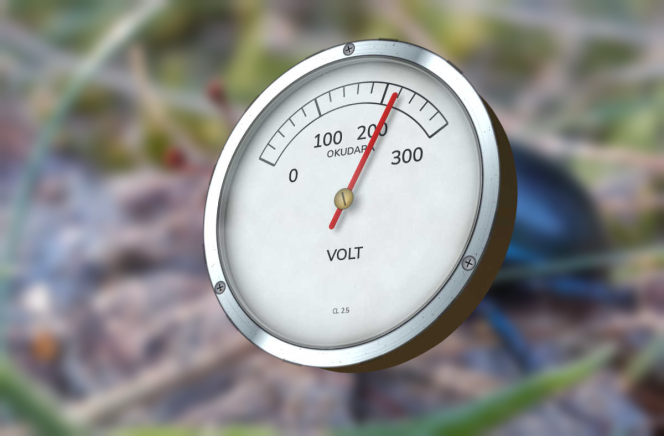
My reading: 220 (V)
